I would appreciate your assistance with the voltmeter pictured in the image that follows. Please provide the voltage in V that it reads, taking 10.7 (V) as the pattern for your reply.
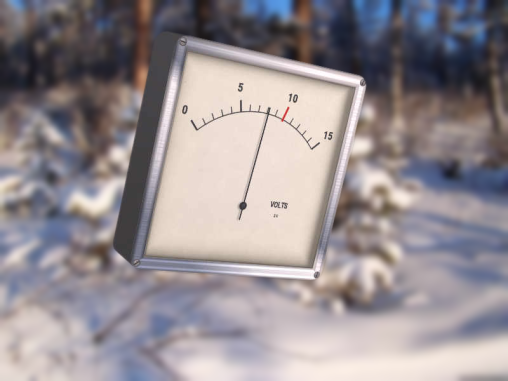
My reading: 8 (V)
